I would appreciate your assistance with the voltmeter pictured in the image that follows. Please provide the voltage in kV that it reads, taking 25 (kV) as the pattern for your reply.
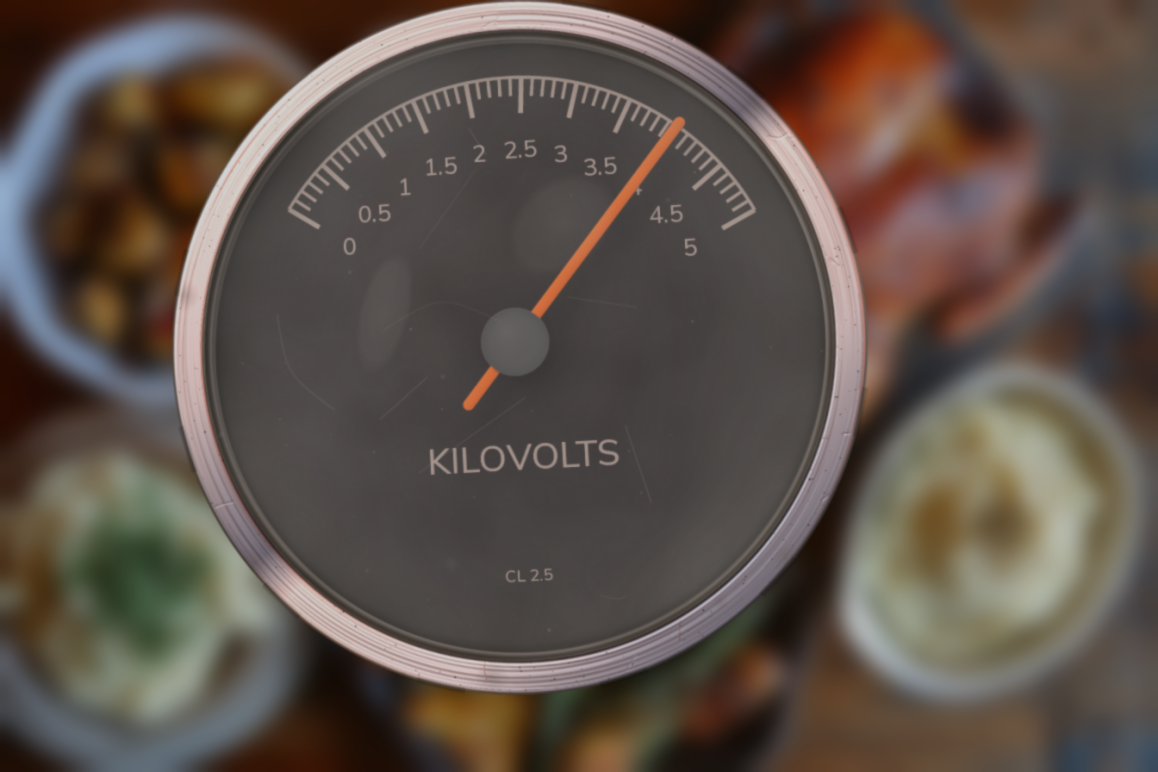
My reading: 4 (kV)
